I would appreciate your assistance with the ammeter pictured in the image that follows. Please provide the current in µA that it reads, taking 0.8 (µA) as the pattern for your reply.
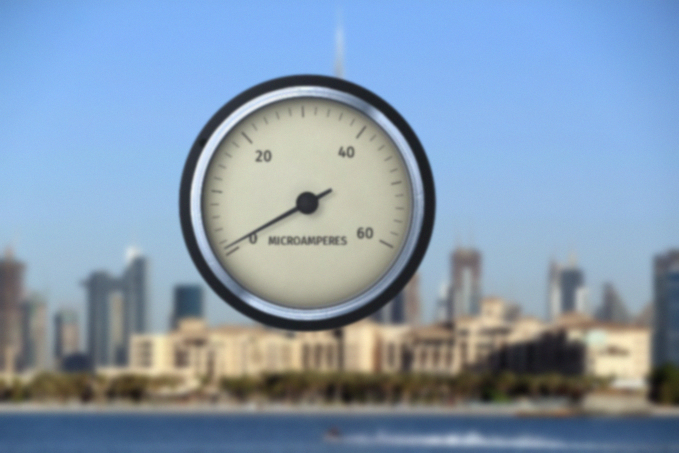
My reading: 1 (µA)
